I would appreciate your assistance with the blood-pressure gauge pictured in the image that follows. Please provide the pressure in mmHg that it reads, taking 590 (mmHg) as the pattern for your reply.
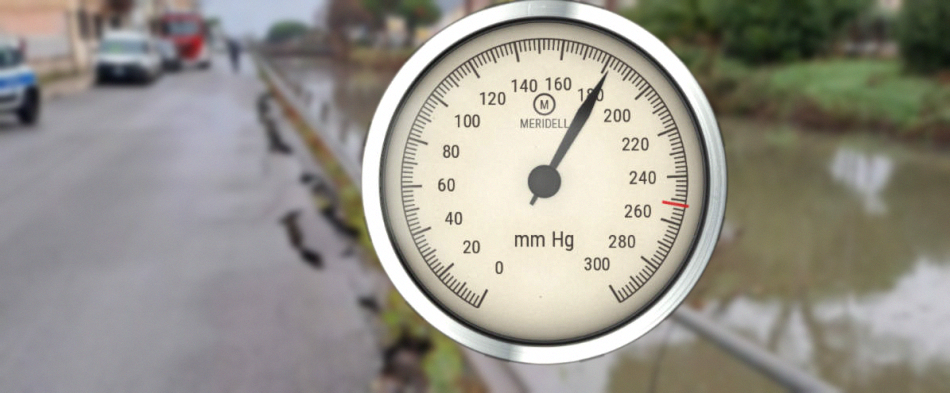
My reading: 182 (mmHg)
